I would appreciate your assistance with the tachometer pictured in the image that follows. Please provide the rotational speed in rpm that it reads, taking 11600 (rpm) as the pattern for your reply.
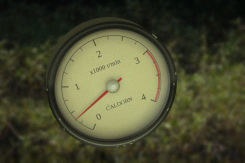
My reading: 375 (rpm)
